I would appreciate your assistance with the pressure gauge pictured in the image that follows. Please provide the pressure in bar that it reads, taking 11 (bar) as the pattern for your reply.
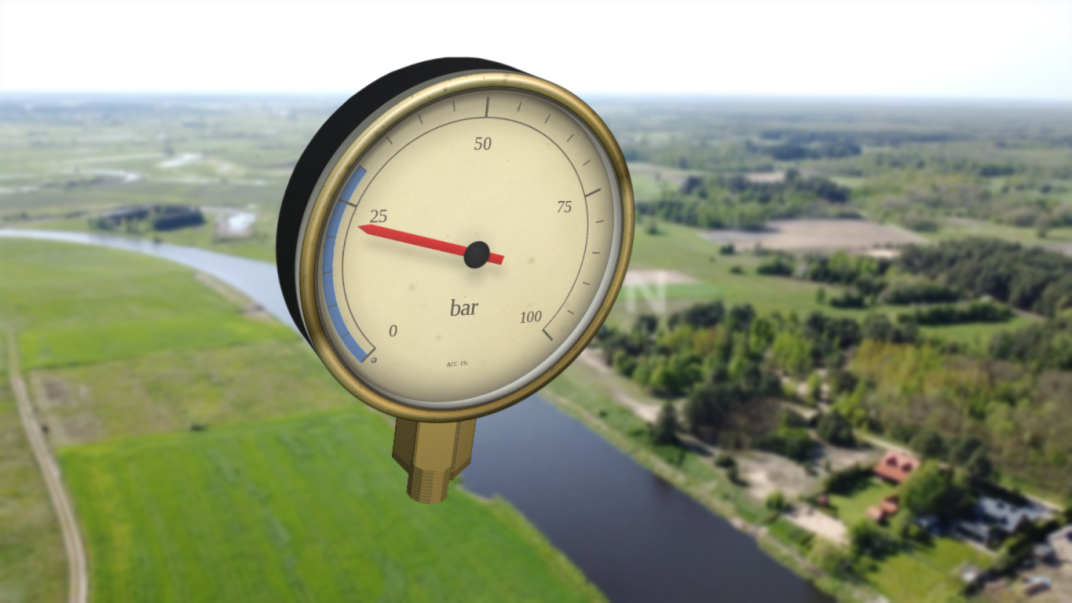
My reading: 22.5 (bar)
